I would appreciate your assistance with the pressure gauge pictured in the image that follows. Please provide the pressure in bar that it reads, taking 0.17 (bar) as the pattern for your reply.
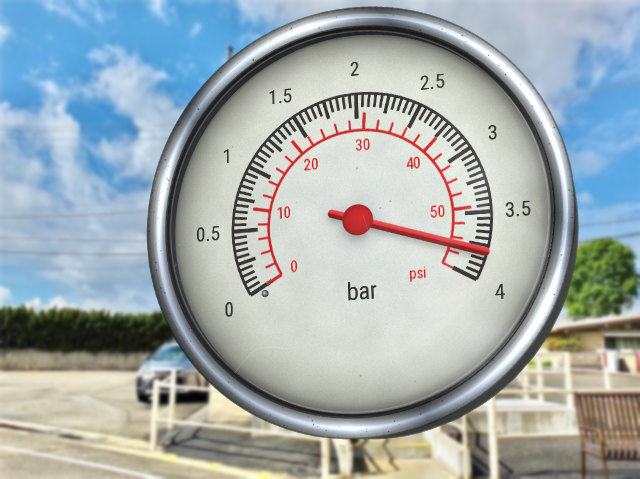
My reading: 3.8 (bar)
